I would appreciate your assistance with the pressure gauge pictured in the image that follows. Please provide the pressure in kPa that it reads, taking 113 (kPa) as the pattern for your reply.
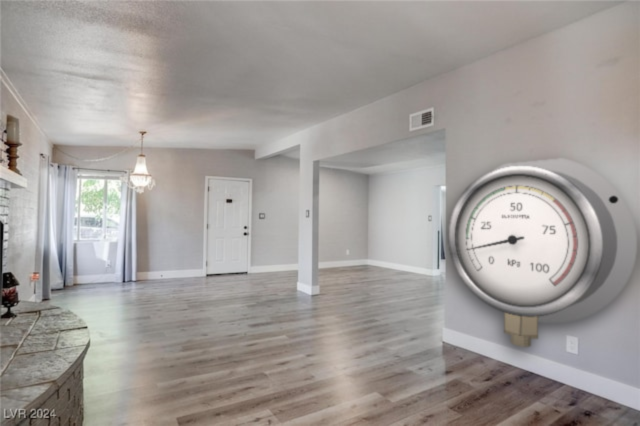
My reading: 10 (kPa)
